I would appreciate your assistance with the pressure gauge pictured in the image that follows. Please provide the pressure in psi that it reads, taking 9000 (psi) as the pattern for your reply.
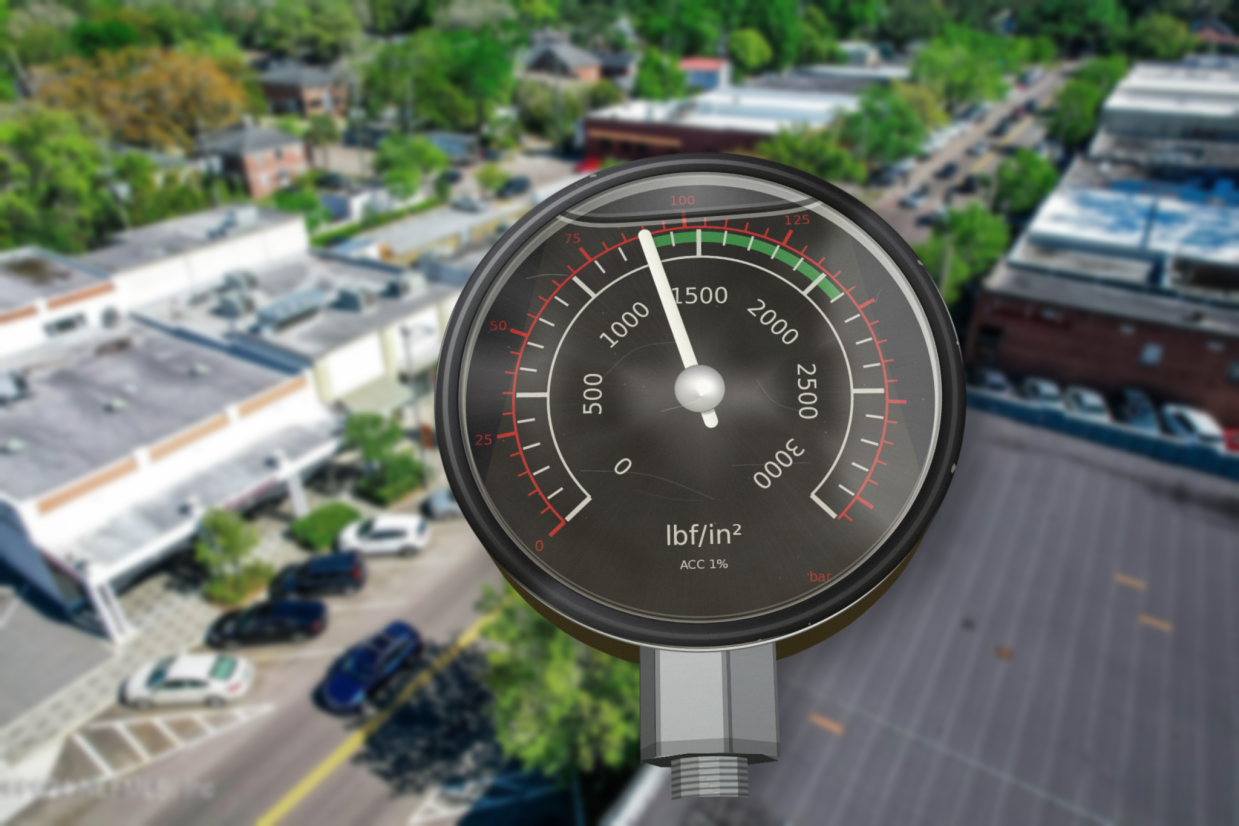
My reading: 1300 (psi)
